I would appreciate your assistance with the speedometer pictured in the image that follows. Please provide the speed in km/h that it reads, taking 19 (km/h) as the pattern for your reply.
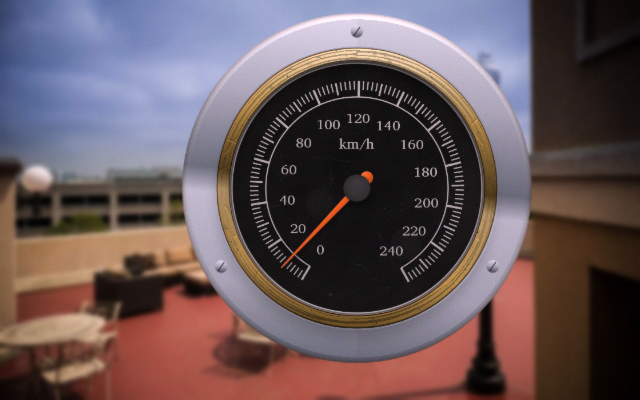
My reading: 10 (km/h)
